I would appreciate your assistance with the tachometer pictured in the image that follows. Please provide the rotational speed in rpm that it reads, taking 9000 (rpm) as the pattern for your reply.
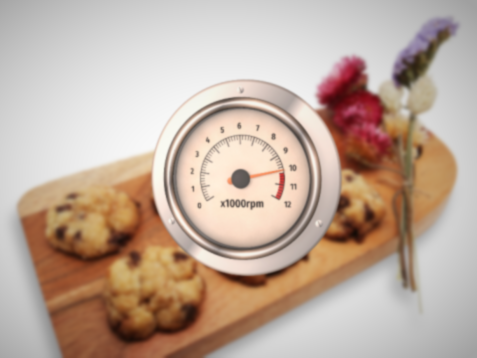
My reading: 10000 (rpm)
